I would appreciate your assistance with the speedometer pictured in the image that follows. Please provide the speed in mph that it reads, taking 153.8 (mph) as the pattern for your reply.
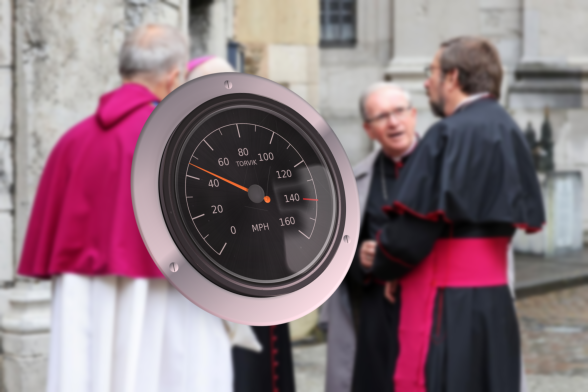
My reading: 45 (mph)
